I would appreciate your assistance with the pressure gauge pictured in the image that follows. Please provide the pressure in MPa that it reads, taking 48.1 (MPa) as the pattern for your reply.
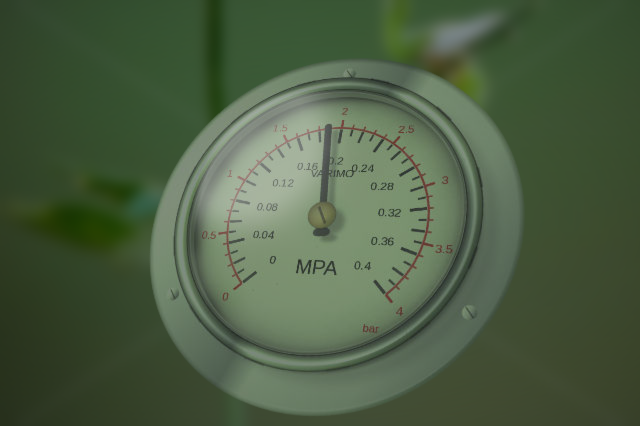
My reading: 0.19 (MPa)
